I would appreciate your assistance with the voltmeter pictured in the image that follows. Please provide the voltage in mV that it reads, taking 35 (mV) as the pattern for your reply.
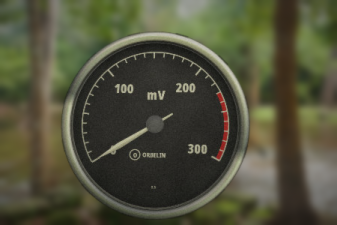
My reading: 0 (mV)
